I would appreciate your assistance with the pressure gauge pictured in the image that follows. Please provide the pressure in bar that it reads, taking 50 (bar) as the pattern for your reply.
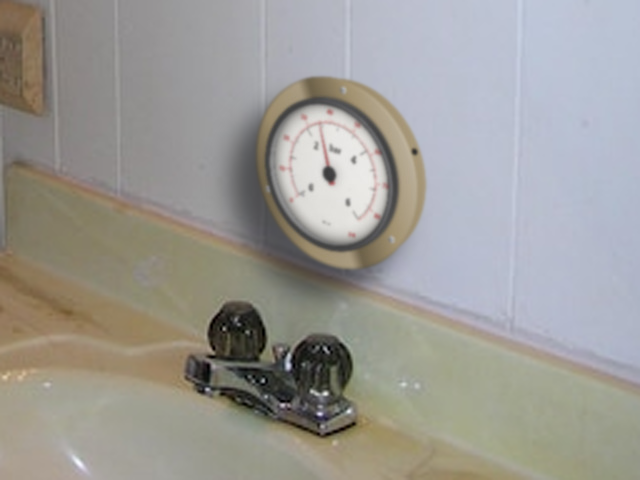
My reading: 2.5 (bar)
